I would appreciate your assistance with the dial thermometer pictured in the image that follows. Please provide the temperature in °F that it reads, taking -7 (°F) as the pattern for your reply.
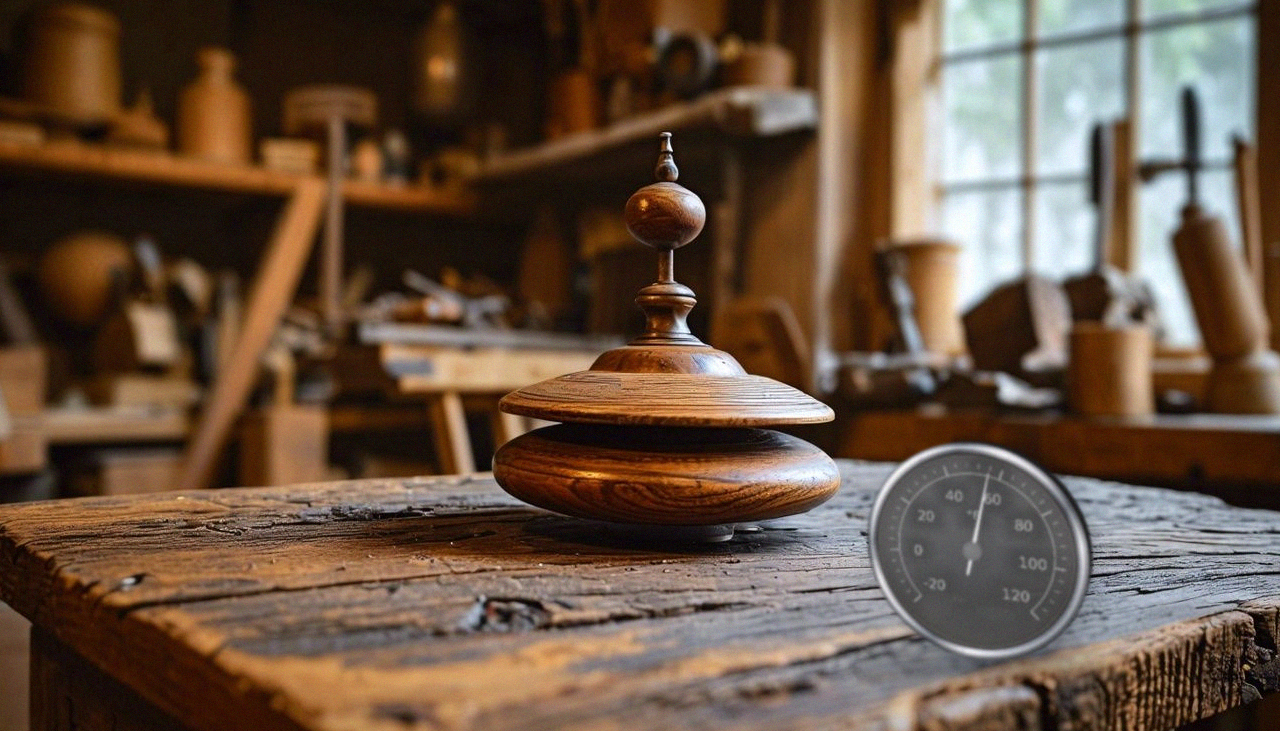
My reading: 56 (°F)
